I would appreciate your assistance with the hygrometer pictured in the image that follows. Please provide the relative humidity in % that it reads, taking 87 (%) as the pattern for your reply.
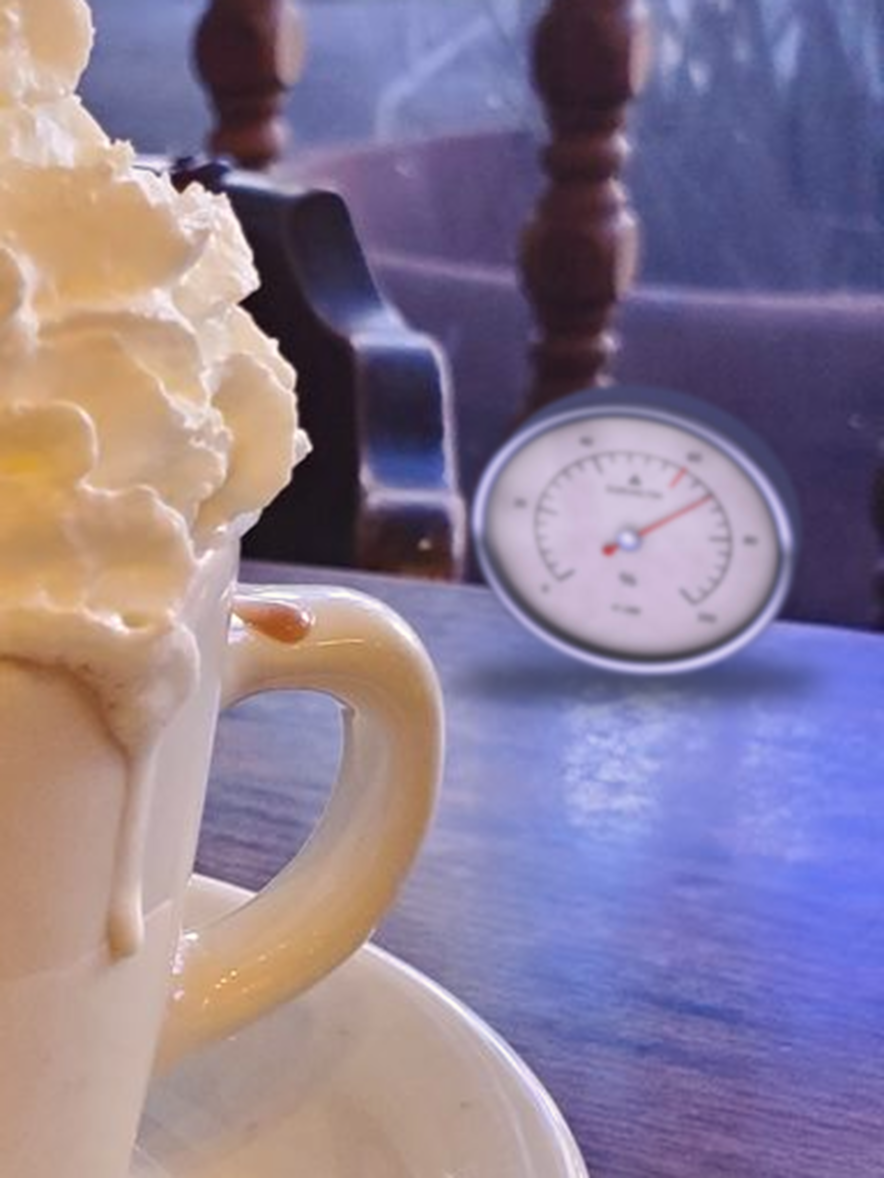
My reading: 68 (%)
